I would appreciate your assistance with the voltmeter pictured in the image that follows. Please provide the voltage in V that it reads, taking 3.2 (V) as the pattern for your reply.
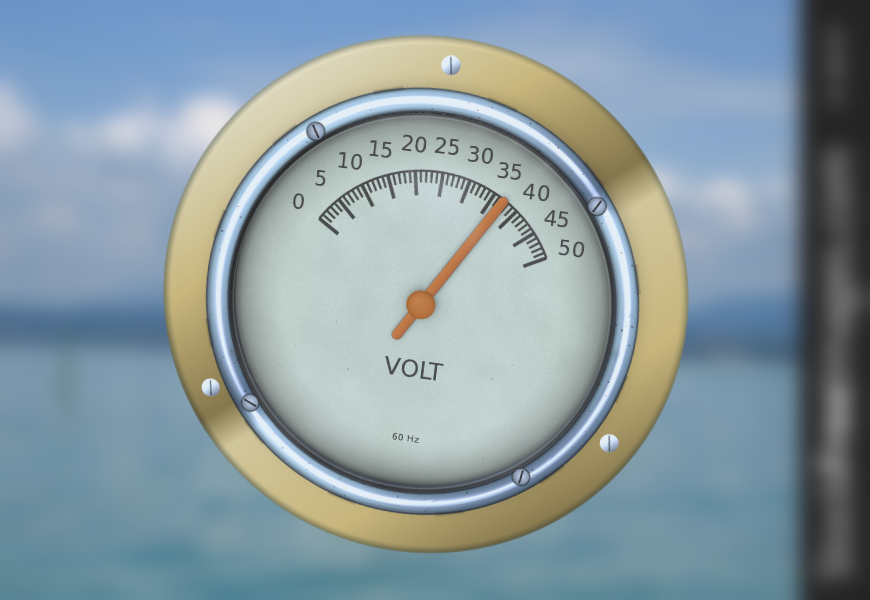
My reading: 37 (V)
